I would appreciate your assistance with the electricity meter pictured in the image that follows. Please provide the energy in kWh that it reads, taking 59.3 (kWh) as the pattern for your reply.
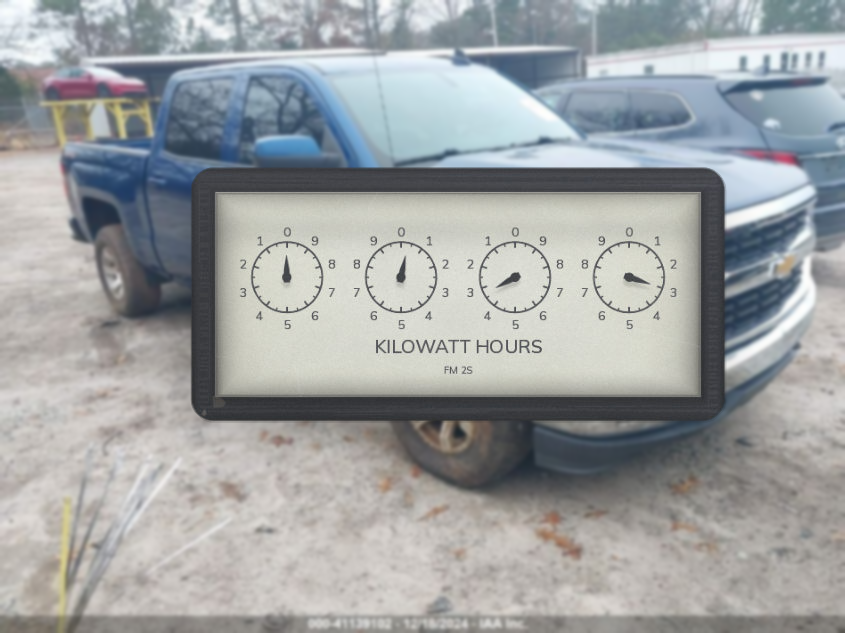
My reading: 33 (kWh)
